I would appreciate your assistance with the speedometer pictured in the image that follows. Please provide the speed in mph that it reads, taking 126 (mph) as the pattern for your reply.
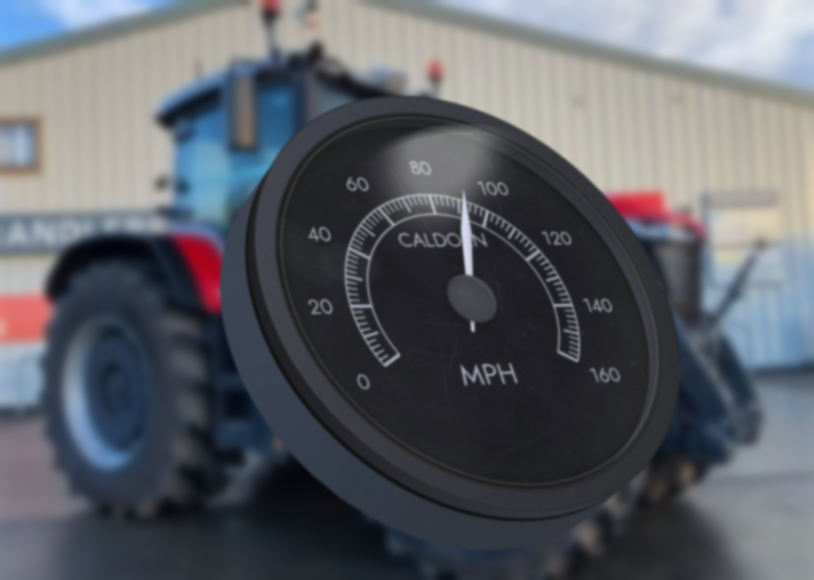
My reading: 90 (mph)
